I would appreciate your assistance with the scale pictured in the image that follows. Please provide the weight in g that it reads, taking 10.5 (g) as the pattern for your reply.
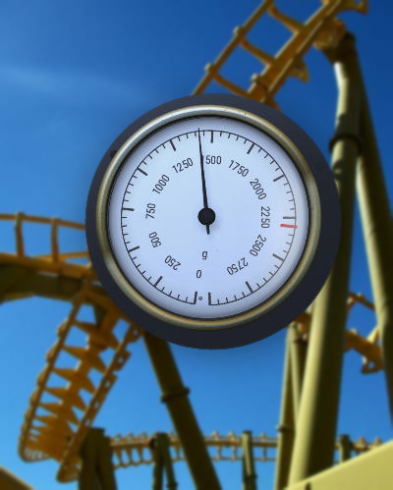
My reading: 1425 (g)
